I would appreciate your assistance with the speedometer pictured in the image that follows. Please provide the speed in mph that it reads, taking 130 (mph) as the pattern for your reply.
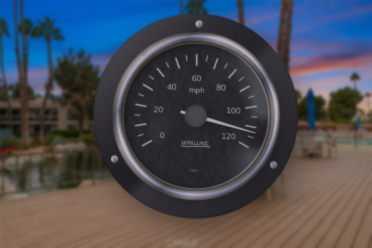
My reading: 112.5 (mph)
